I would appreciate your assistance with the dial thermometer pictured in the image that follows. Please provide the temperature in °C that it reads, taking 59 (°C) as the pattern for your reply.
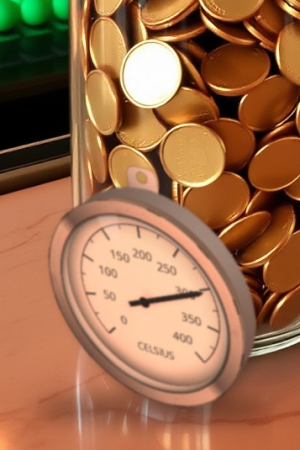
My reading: 300 (°C)
